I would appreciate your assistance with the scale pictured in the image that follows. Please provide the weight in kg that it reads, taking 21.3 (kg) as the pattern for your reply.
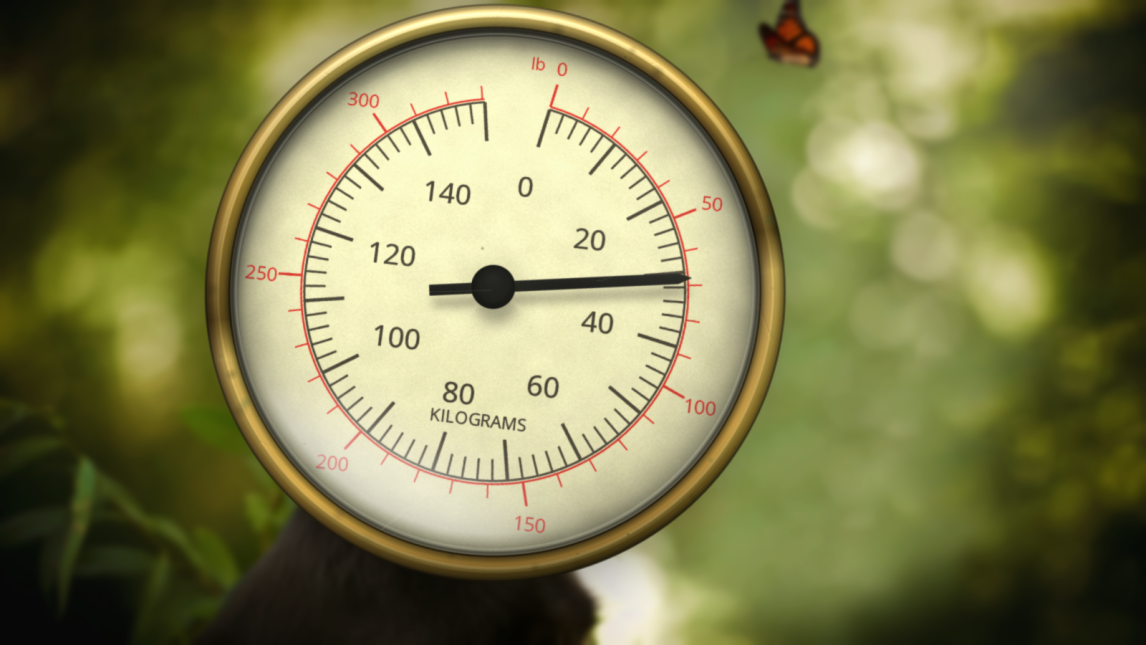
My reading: 31 (kg)
